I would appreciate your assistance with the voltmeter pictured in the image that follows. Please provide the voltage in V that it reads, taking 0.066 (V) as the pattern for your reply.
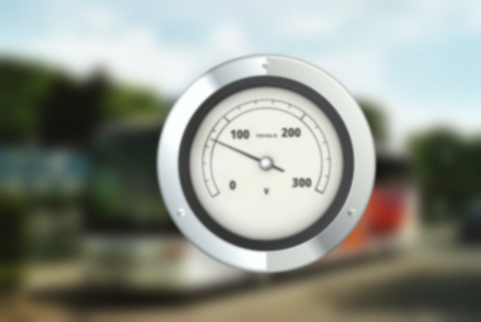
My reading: 70 (V)
